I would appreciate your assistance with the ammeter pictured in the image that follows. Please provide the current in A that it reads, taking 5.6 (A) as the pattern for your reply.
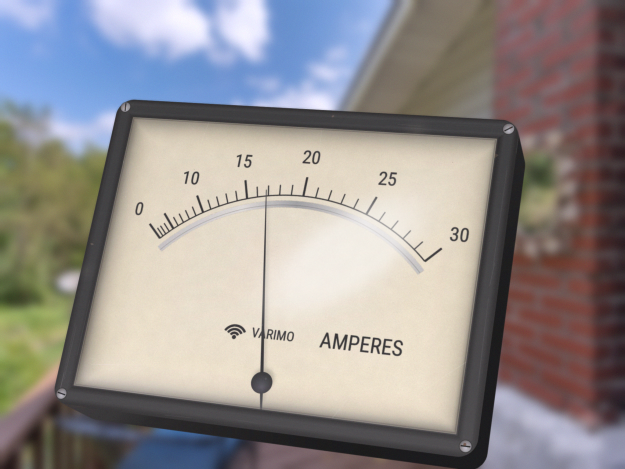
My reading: 17 (A)
